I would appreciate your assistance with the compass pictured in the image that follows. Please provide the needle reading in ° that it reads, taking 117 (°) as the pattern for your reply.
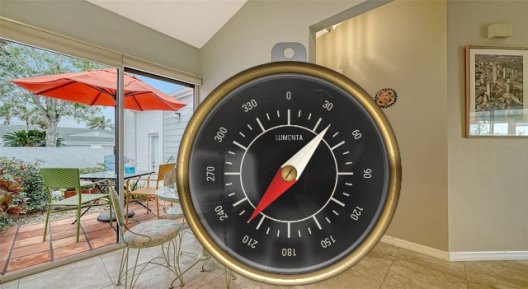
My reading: 220 (°)
